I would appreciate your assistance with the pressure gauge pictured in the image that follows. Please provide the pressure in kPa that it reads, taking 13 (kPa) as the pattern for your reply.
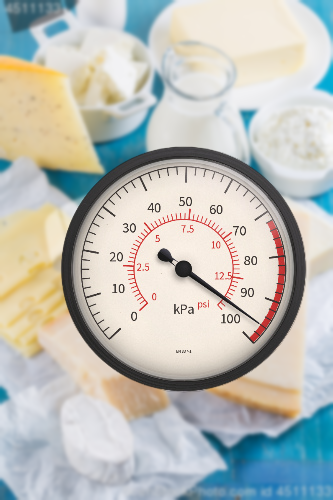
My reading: 96 (kPa)
